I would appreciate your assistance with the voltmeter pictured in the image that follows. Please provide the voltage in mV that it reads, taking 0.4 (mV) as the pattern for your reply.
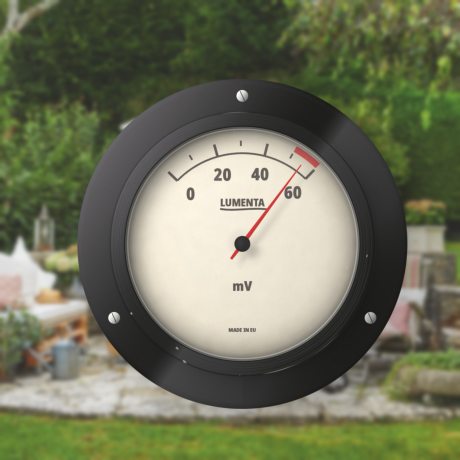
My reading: 55 (mV)
